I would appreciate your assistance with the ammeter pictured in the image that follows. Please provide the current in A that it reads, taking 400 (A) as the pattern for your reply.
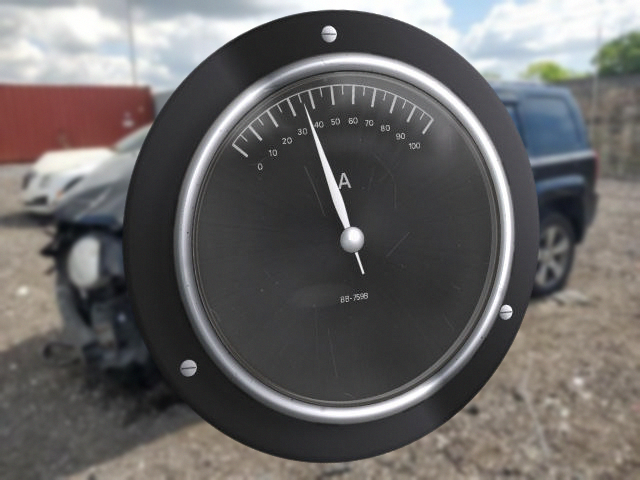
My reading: 35 (A)
